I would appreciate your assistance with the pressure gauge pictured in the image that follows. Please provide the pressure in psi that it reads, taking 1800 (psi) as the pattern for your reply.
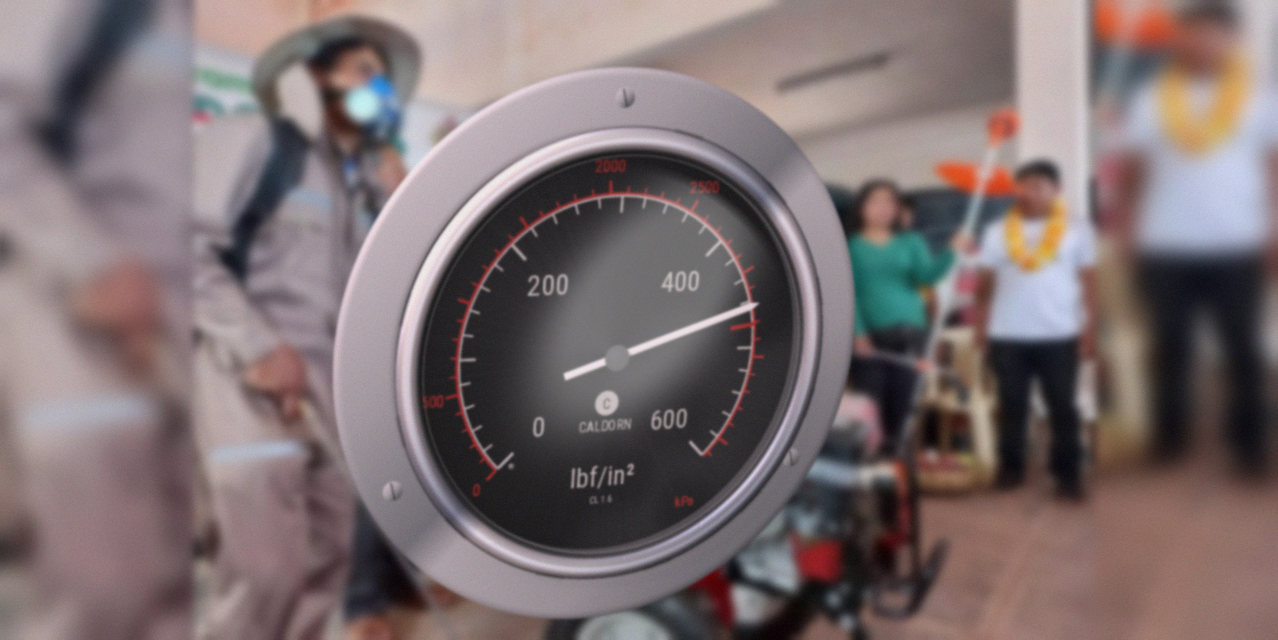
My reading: 460 (psi)
